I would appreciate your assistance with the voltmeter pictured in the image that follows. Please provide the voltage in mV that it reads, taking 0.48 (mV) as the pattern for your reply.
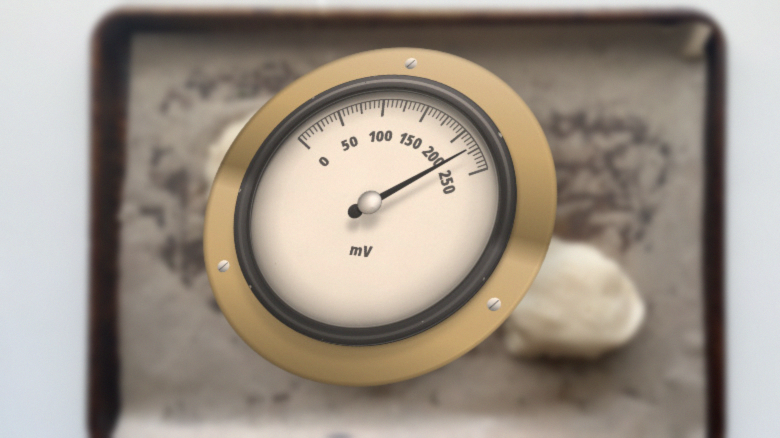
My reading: 225 (mV)
